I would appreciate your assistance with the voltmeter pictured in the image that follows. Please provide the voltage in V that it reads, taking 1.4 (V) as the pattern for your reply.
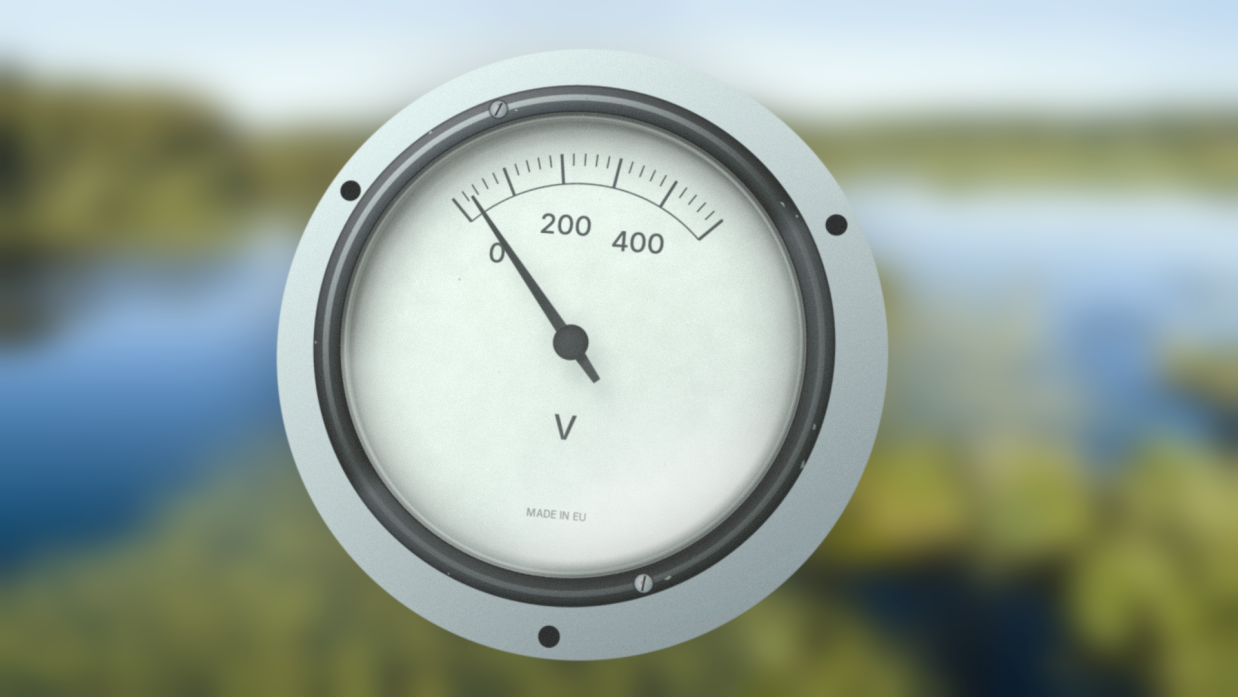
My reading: 30 (V)
